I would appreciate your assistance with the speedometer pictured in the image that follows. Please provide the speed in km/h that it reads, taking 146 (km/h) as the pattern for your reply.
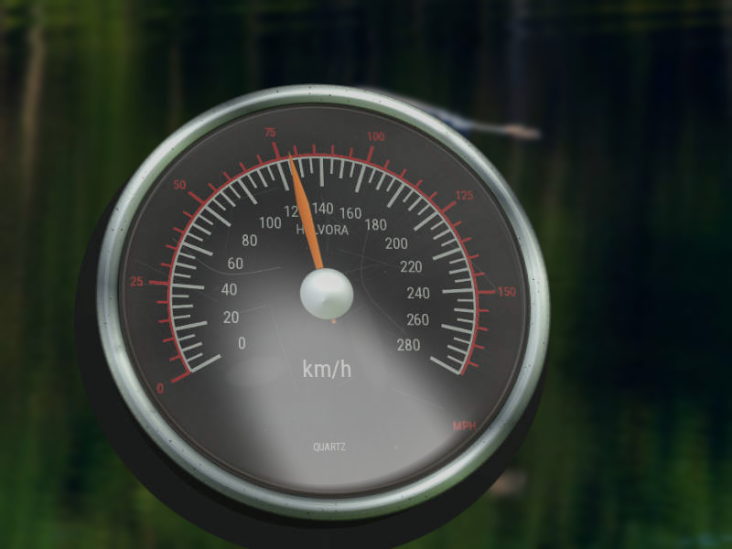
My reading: 125 (km/h)
